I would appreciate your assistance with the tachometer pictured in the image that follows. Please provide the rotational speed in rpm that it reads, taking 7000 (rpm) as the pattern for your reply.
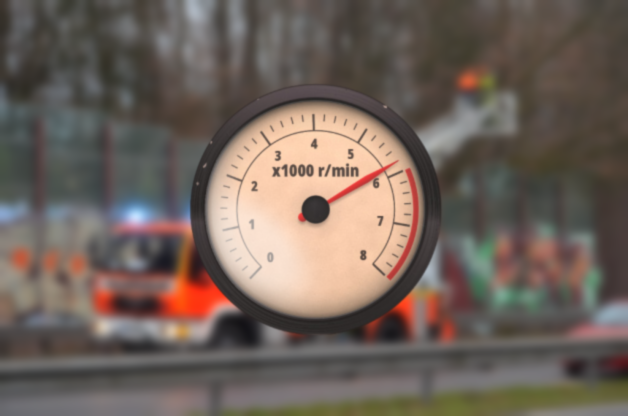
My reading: 5800 (rpm)
